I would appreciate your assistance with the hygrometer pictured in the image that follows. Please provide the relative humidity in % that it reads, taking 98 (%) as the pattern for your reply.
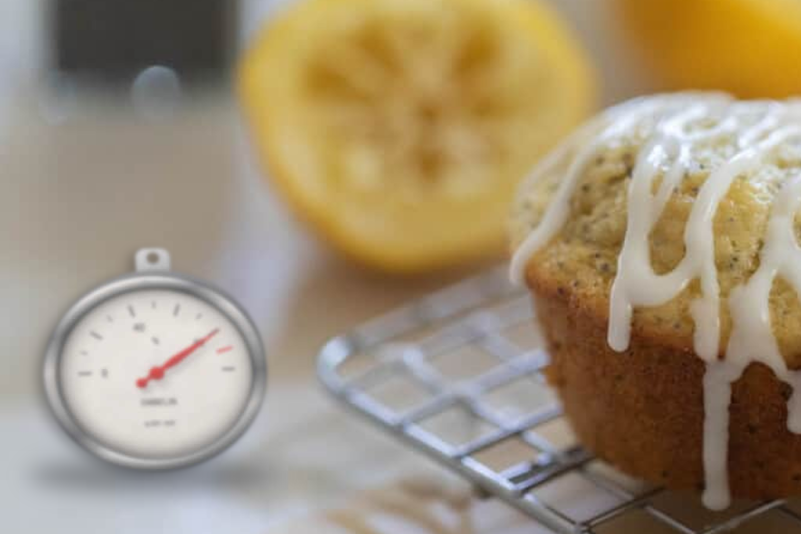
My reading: 80 (%)
